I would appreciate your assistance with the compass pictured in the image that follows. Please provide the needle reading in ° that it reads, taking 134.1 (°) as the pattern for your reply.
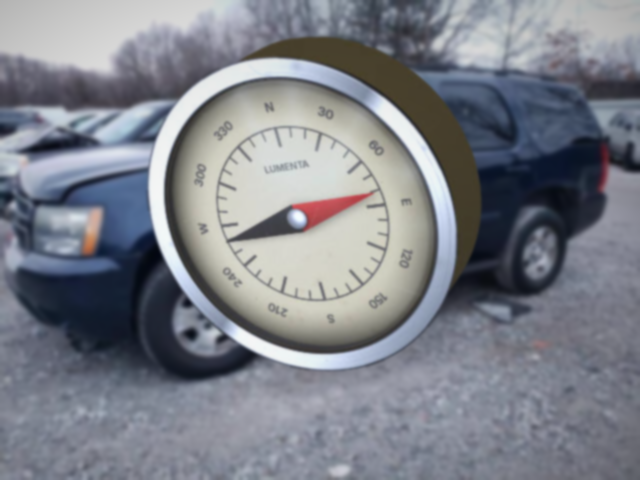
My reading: 80 (°)
